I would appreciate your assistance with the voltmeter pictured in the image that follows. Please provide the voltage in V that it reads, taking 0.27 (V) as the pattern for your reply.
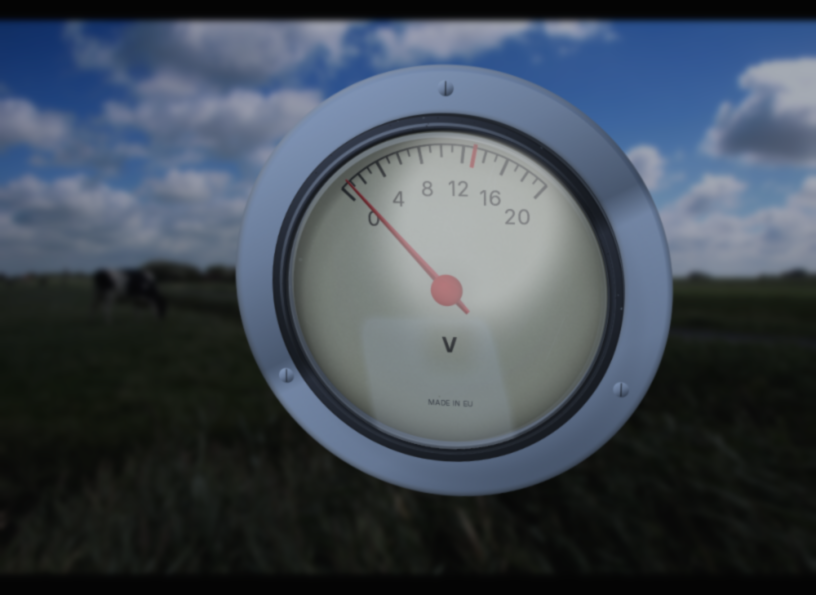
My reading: 1 (V)
